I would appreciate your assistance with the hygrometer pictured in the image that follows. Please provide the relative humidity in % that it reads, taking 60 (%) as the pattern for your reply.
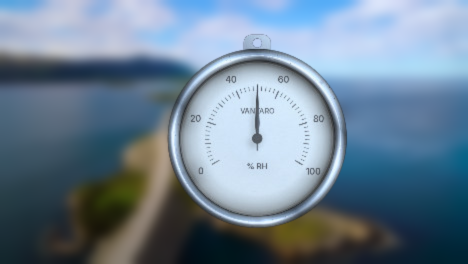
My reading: 50 (%)
